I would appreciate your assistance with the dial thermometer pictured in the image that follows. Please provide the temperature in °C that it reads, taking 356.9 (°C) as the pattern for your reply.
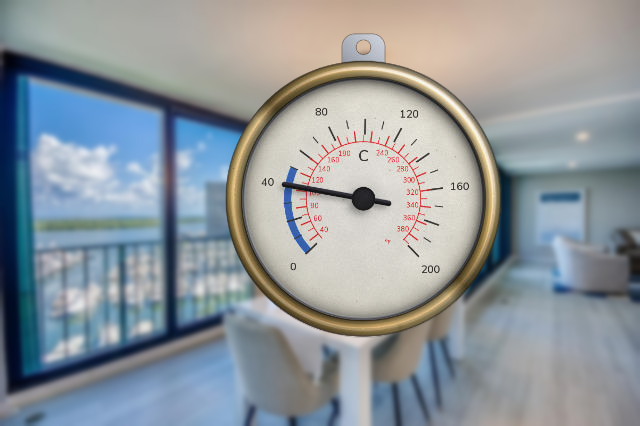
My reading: 40 (°C)
